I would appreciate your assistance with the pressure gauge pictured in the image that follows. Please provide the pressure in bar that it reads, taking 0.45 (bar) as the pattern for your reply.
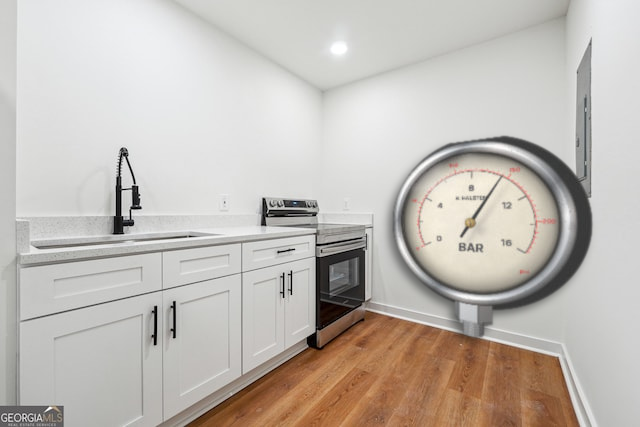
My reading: 10 (bar)
